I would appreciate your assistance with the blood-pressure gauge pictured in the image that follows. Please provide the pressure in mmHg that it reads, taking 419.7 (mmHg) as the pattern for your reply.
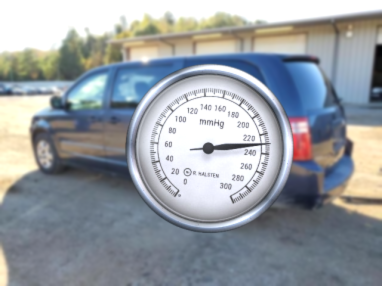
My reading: 230 (mmHg)
